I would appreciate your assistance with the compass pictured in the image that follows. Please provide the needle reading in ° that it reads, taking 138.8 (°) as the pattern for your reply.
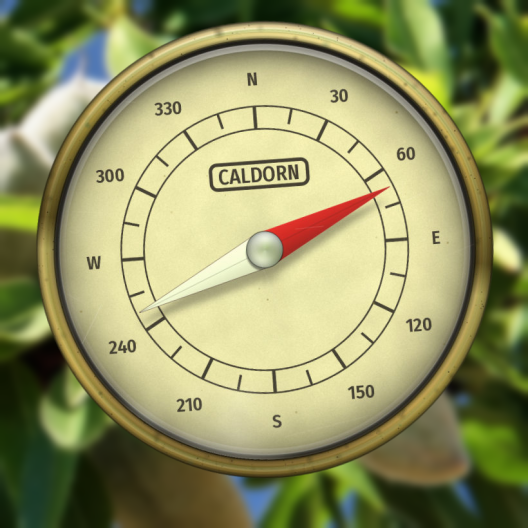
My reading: 67.5 (°)
